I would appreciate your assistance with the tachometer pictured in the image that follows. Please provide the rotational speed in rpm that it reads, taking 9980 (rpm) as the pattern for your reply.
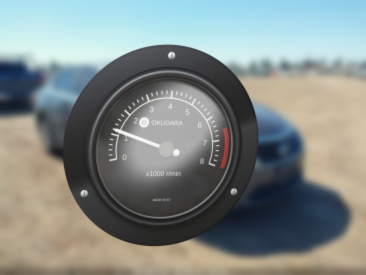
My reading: 1200 (rpm)
